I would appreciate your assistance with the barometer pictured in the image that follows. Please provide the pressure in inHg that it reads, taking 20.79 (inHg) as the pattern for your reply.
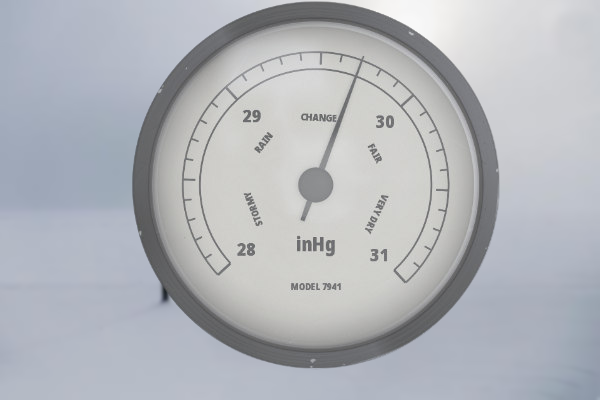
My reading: 29.7 (inHg)
